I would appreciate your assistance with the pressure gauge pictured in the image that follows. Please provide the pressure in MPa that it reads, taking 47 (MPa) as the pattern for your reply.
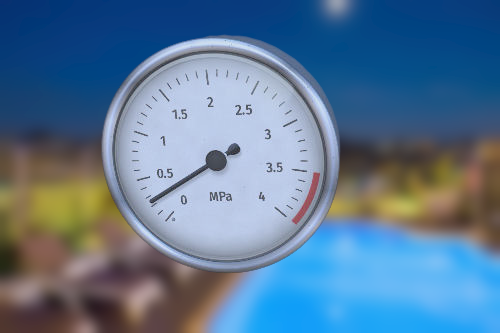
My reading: 0.25 (MPa)
